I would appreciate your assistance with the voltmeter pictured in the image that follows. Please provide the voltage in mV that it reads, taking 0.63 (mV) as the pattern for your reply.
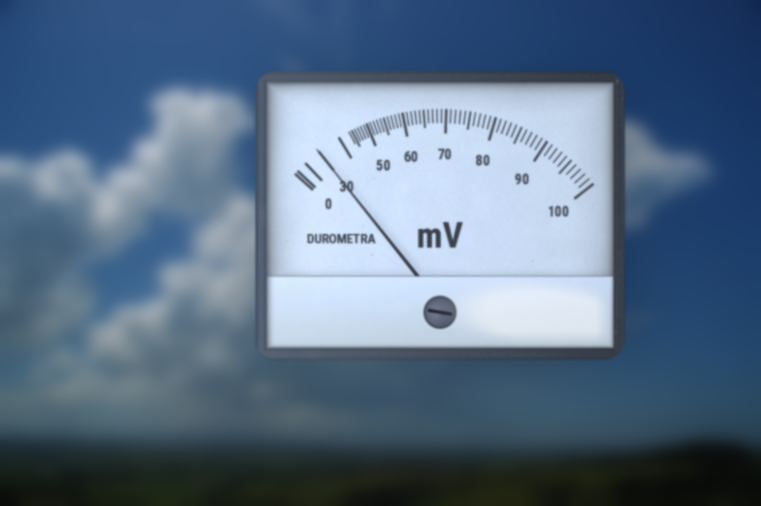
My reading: 30 (mV)
